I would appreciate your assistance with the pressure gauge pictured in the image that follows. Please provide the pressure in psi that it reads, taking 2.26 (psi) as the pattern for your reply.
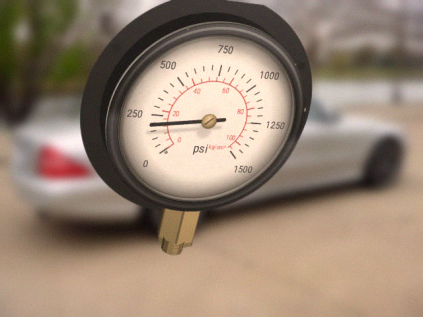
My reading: 200 (psi)
